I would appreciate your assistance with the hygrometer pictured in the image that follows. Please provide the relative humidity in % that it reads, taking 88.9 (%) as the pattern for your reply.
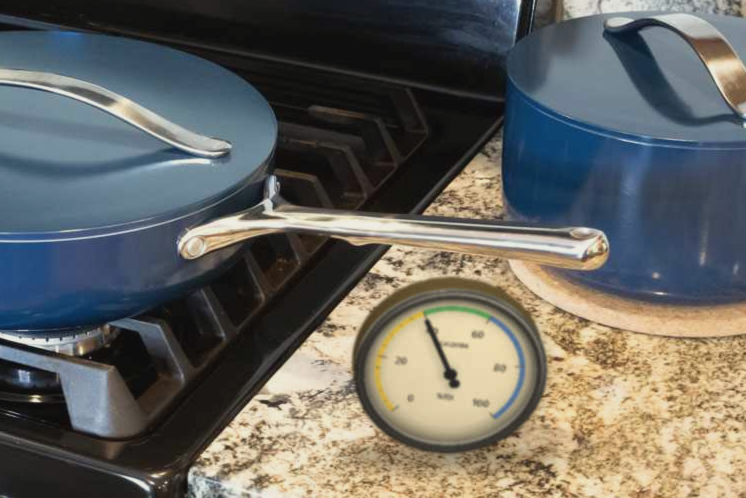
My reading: 40 (%)
